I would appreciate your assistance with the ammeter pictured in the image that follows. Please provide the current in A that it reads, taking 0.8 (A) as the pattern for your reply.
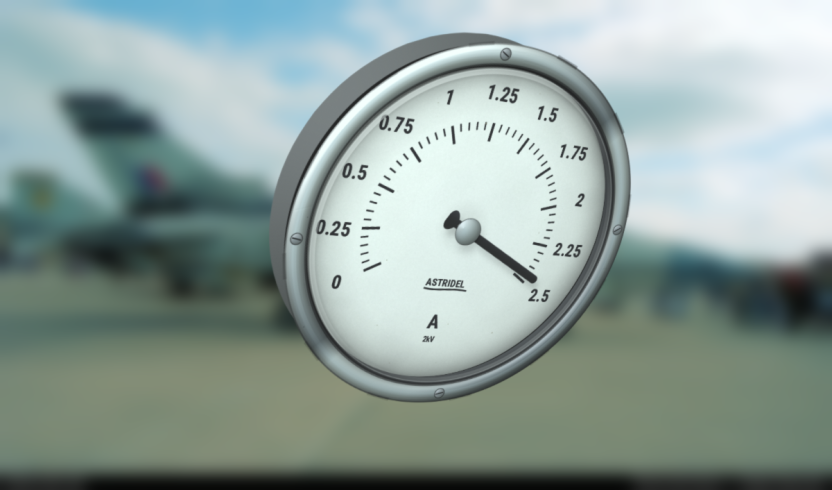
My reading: 2.45 (A)
